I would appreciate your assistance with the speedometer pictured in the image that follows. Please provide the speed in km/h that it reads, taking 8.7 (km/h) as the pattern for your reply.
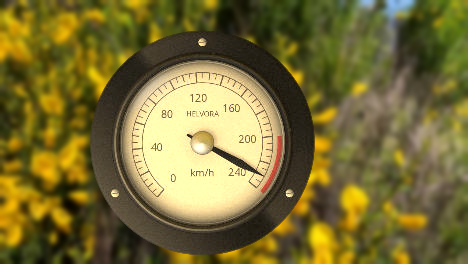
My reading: 230 (km/h)
